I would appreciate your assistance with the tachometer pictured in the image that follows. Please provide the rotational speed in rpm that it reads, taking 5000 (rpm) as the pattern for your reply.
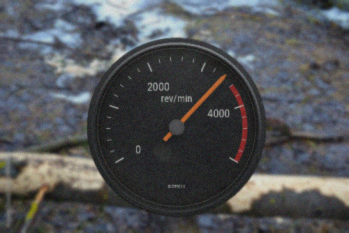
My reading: 3400 (rpm)
